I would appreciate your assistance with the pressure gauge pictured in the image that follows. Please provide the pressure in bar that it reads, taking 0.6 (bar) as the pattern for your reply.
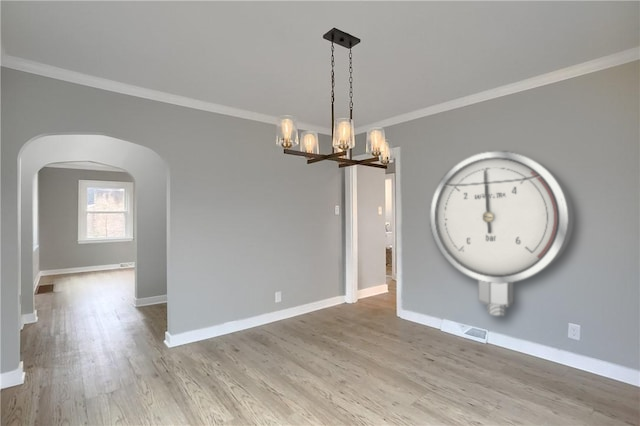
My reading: 3 (bar)
